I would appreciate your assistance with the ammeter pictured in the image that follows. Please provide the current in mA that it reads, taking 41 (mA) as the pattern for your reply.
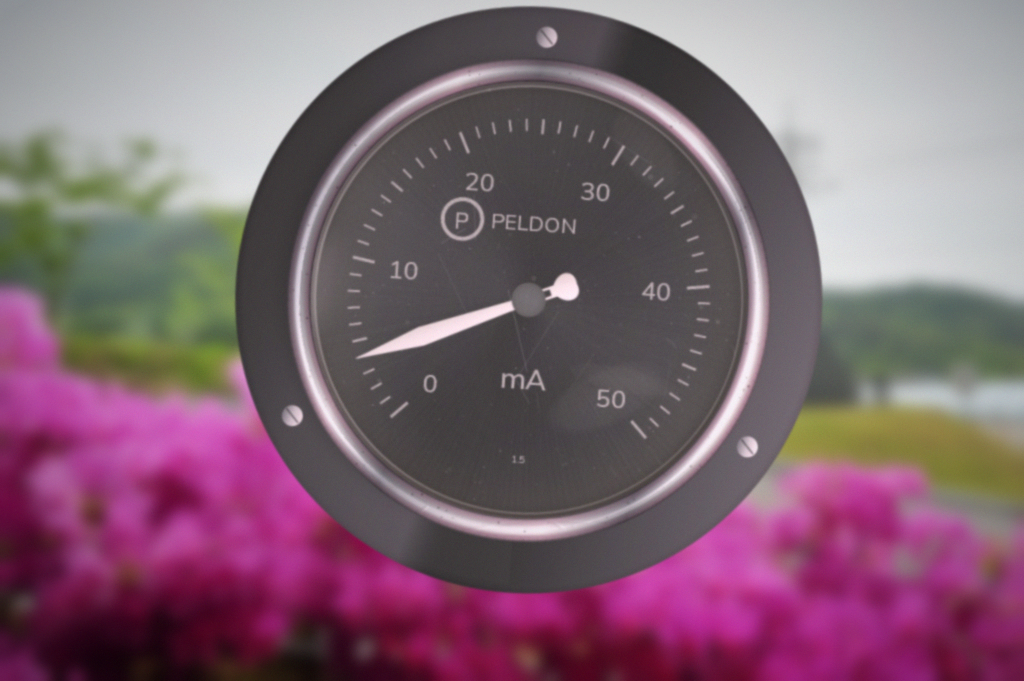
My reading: 4 (mA)
